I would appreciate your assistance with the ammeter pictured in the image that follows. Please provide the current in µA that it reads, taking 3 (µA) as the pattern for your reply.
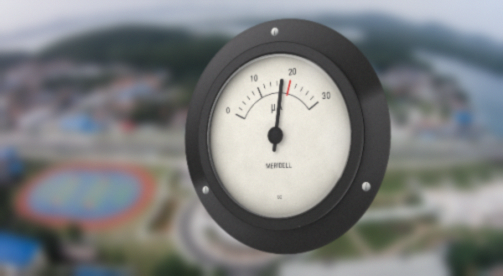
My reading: 18 (µA)
